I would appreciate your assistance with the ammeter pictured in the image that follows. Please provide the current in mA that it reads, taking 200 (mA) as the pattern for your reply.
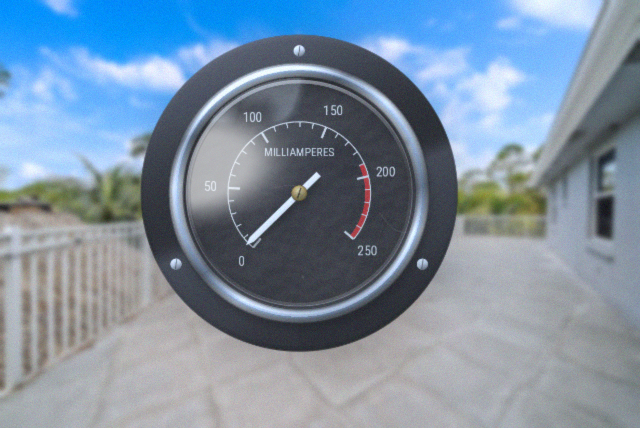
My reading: 5 (mA)
